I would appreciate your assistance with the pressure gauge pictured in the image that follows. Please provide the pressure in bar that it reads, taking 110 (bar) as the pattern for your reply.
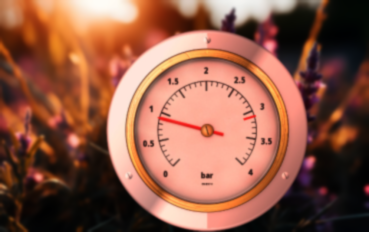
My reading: 0.9 (bar)
